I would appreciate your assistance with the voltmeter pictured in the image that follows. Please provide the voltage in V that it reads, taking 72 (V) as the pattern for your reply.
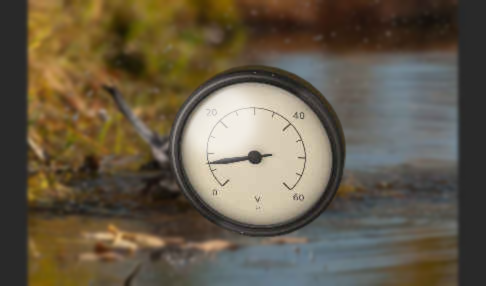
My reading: 7.5 (V)
